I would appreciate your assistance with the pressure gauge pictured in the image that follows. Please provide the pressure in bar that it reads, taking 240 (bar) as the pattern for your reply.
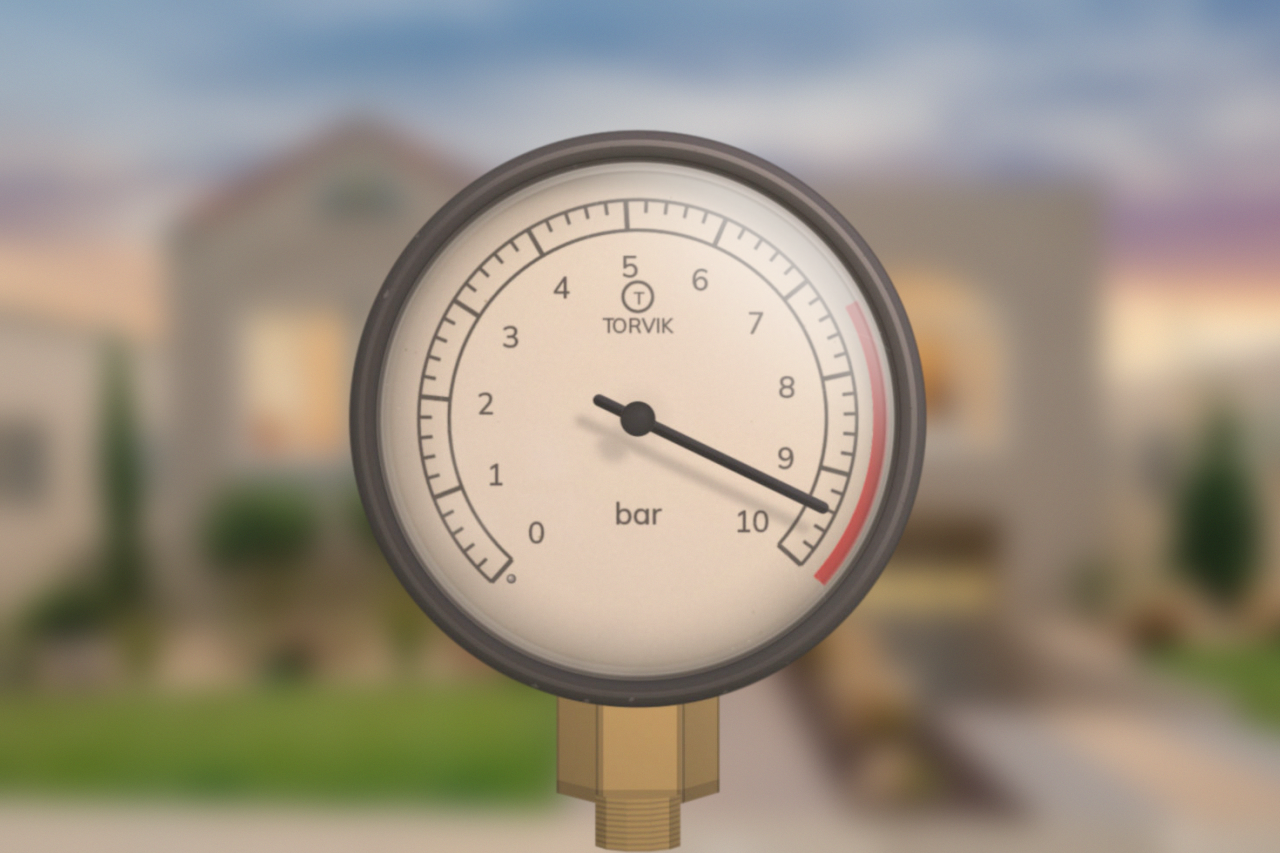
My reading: 9.4 (bar)
